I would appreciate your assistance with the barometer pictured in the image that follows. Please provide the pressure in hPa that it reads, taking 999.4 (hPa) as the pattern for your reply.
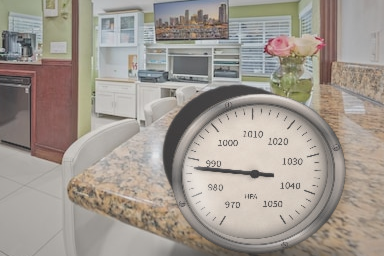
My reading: 988 (hPa)
